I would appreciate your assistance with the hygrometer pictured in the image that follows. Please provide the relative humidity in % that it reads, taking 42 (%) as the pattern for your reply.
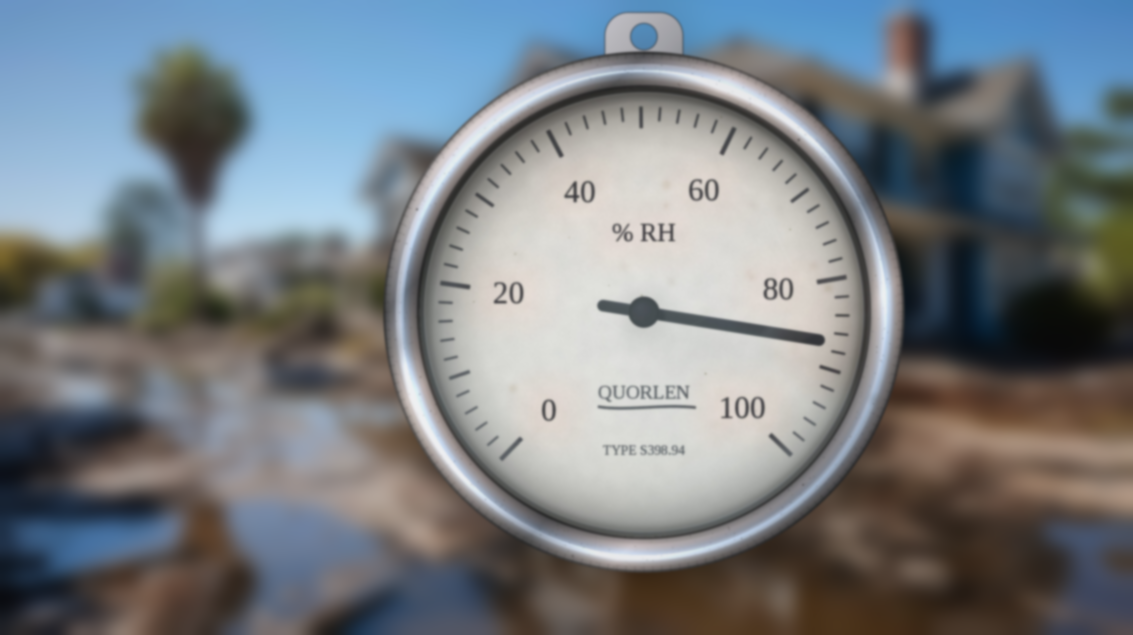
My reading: 87 (%)
